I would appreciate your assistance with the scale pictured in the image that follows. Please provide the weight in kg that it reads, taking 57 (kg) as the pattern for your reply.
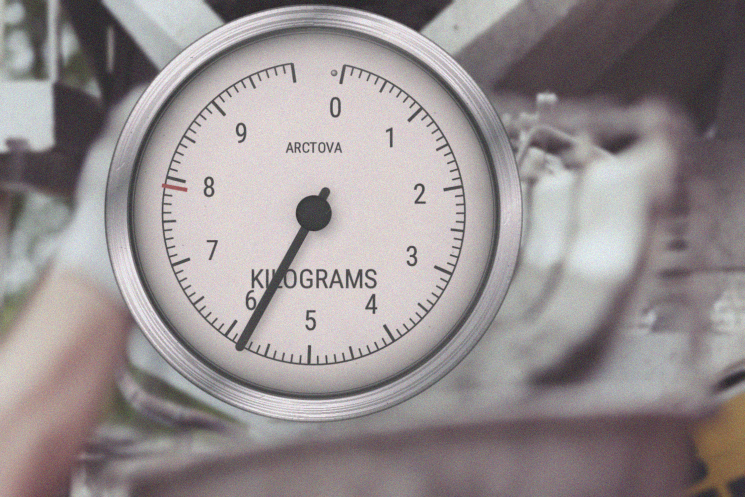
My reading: 5.8 (kg)
